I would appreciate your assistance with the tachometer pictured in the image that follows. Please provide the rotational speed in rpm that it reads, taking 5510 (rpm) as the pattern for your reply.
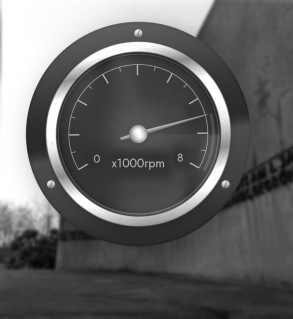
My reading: 6500 (rpm)
